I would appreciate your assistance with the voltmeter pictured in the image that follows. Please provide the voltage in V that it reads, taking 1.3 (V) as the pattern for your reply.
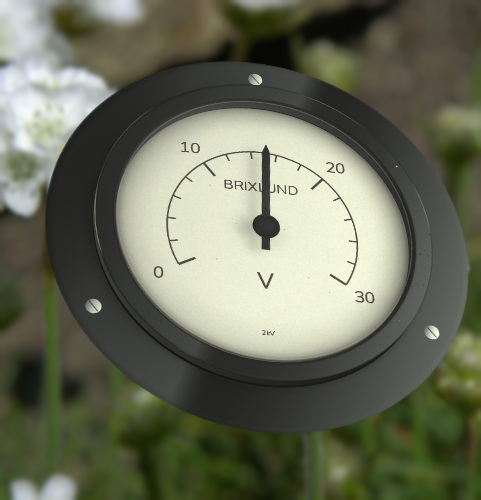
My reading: 15 (V)
